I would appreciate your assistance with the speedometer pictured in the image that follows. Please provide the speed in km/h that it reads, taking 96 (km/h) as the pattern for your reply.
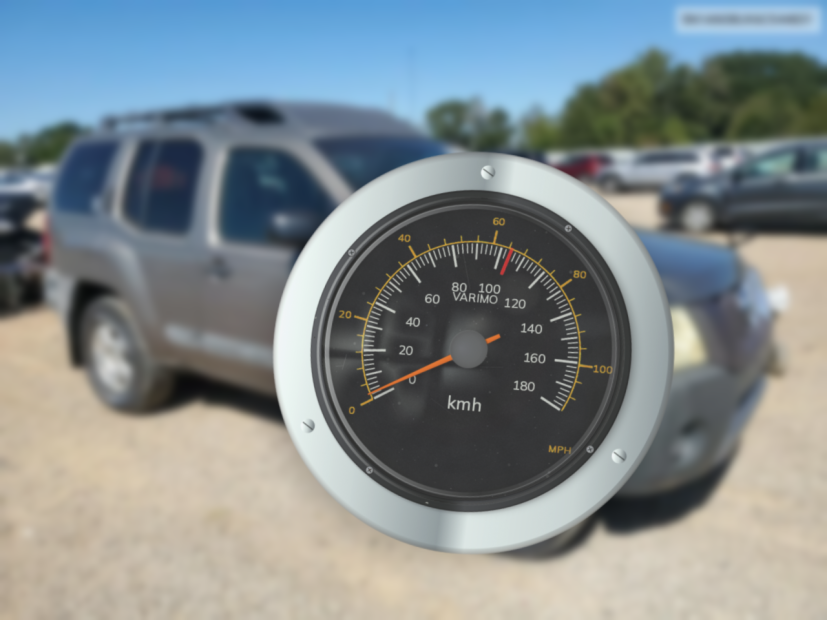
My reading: 2 (km/h)
